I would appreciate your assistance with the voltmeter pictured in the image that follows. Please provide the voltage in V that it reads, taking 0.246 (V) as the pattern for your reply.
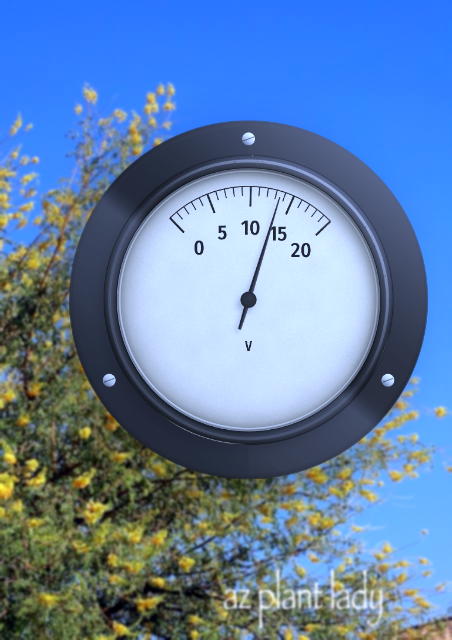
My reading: 13.5 (V)
